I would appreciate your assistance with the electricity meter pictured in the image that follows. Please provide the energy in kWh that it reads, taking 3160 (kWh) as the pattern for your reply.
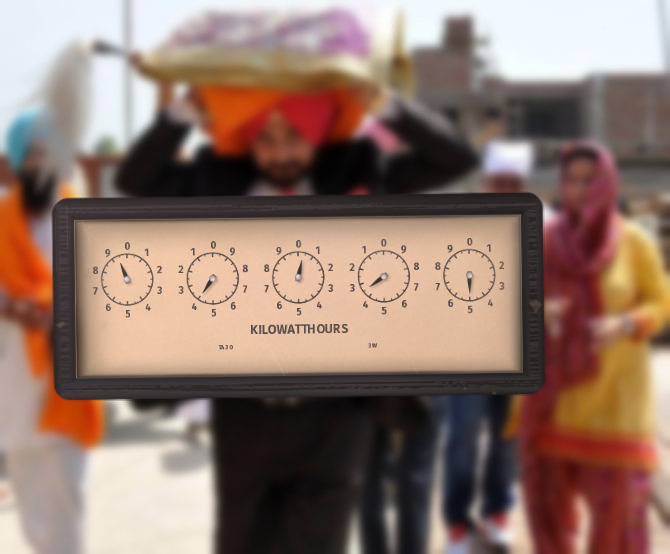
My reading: 94035 (kWh)
